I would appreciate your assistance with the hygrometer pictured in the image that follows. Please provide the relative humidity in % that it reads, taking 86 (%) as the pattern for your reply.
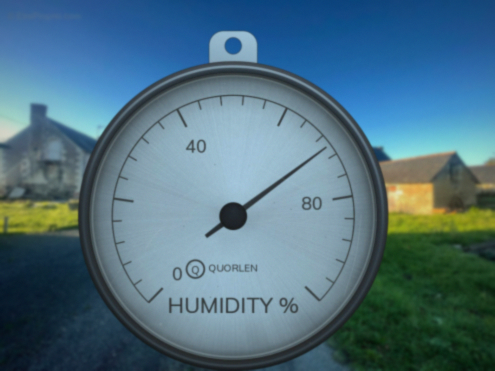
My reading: 70 (%)
